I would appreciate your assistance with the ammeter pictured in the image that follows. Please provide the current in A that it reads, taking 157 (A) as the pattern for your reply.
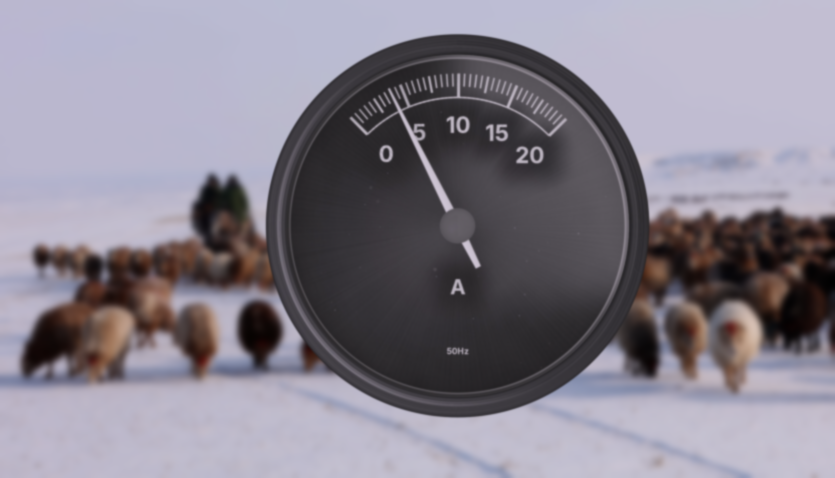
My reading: 4 (A)
